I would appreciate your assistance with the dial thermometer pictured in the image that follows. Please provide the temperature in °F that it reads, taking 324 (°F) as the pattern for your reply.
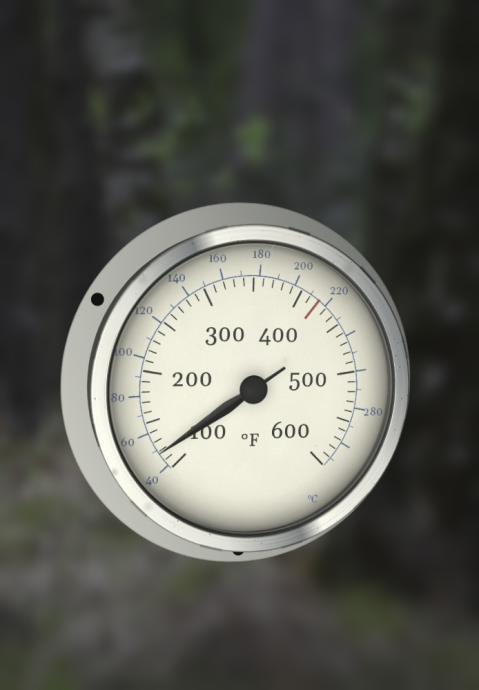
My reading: 120 (°F)
